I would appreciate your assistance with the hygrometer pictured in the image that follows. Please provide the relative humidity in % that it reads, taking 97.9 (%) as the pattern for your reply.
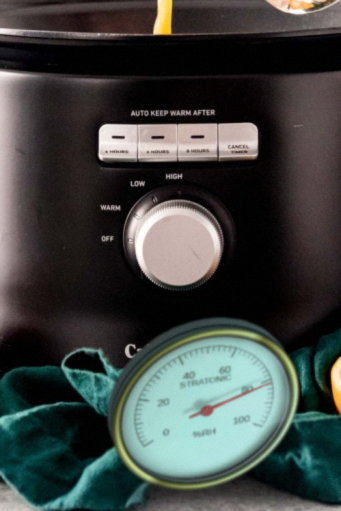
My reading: 80 (%)
